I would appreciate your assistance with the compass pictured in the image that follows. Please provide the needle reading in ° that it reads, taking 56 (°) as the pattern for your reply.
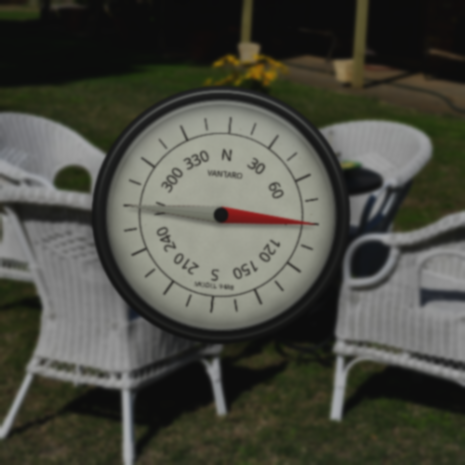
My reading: 90 (°)
